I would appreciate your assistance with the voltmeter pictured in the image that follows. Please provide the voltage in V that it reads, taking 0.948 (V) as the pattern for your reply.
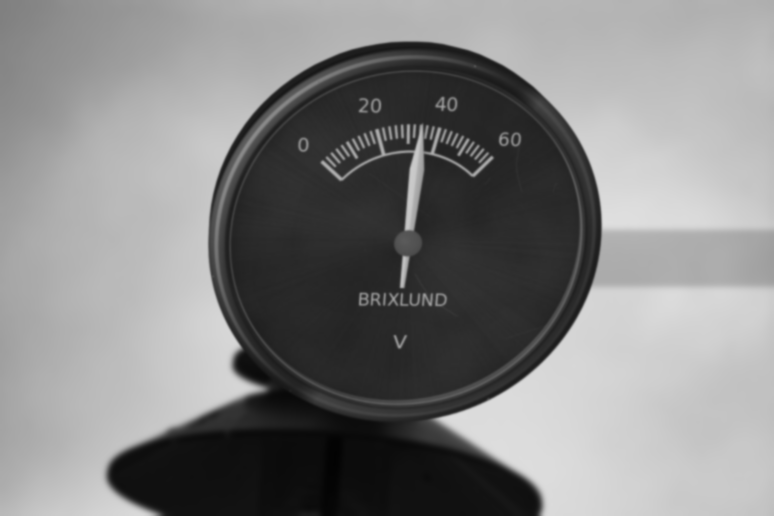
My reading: 34 (V)
